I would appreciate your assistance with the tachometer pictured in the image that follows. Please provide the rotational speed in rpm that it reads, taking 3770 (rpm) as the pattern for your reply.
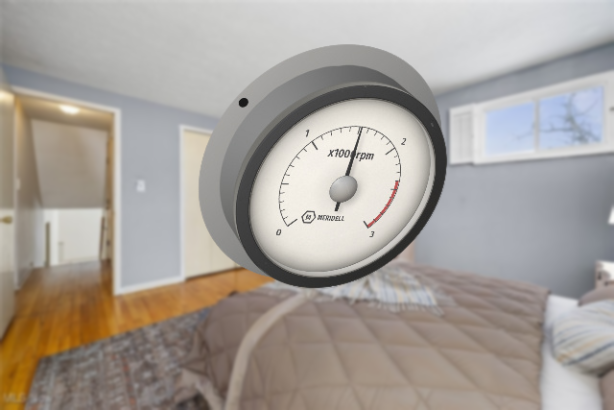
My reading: 1500 (rpm)
